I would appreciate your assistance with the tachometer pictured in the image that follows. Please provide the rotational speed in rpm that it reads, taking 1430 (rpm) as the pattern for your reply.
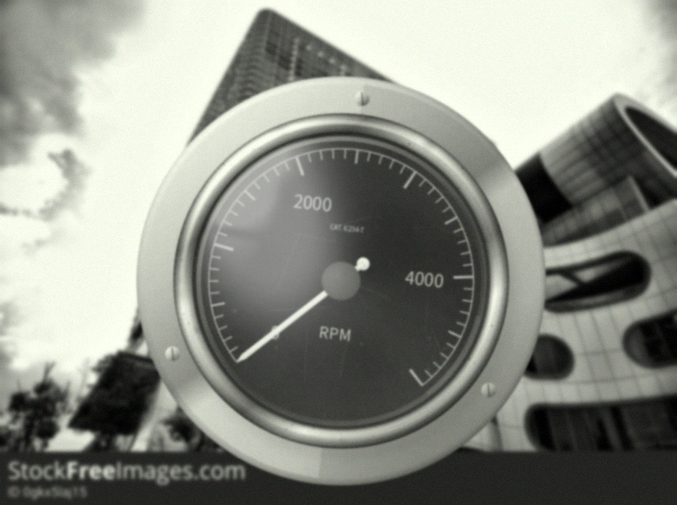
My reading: 0 (rpm)
